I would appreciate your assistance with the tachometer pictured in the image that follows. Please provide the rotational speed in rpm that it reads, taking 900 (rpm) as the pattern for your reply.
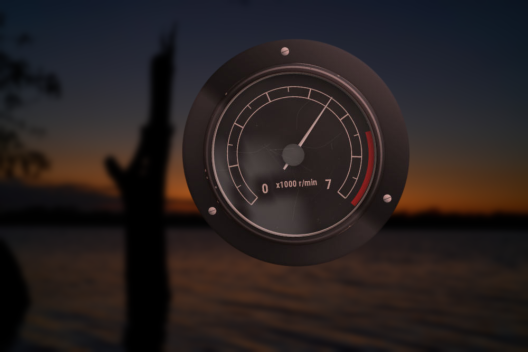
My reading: 4500 (rpm)
